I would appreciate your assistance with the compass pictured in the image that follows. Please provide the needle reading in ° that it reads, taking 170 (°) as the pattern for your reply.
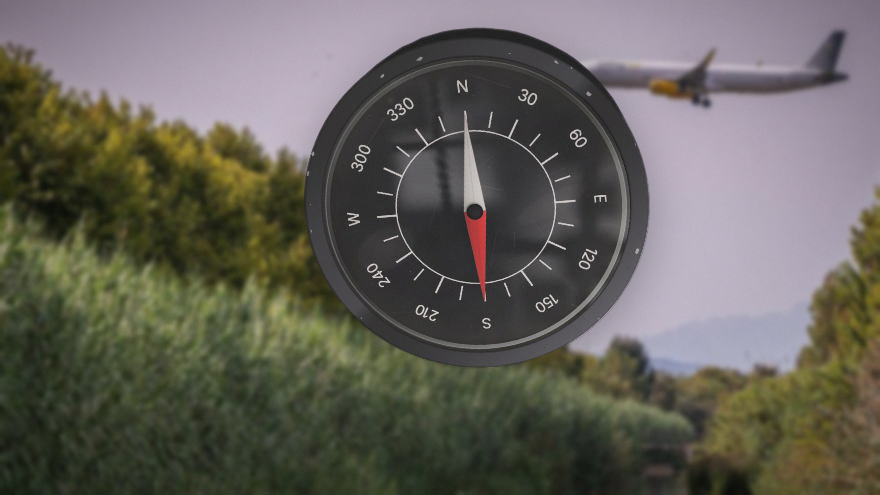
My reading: 180 (°)
